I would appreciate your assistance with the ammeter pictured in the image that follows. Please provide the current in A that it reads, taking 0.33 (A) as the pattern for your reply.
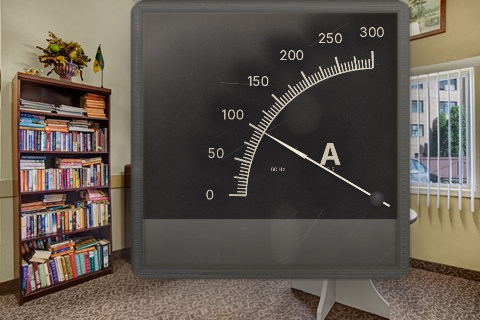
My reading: 100 (A)
